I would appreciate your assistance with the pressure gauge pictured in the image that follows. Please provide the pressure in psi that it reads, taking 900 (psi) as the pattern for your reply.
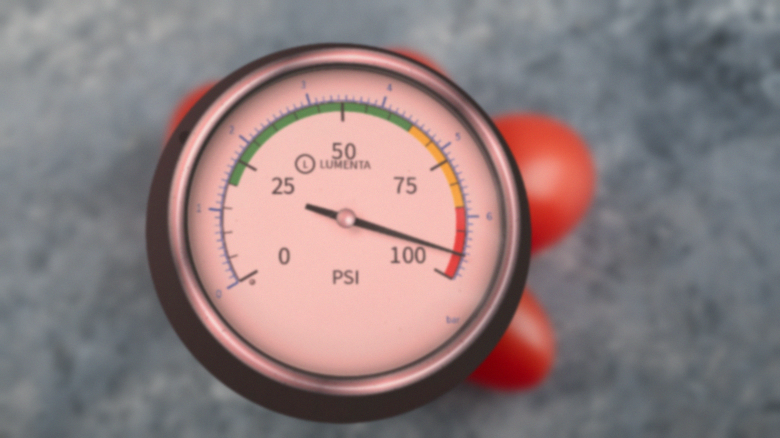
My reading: 95 (psi)
